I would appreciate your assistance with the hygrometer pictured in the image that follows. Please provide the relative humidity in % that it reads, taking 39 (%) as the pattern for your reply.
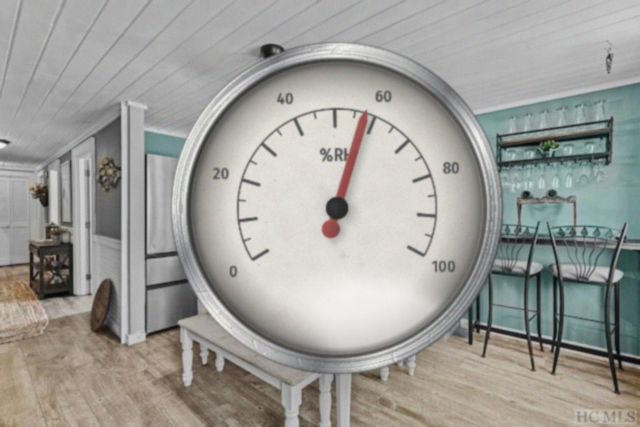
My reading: 57.5 (%)
